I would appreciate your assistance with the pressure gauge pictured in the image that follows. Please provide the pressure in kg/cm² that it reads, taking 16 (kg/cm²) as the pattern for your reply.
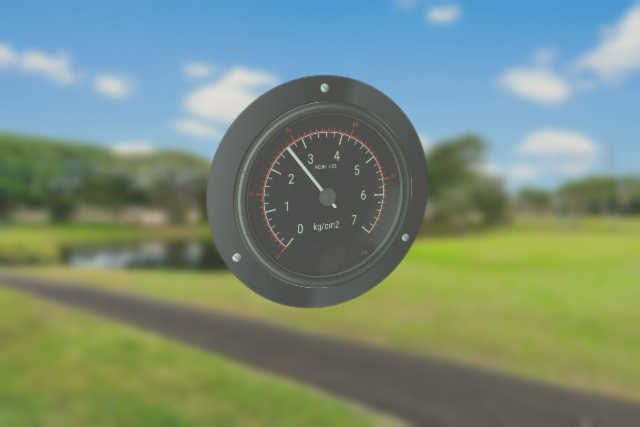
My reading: 2.6 (kg/cm²)
